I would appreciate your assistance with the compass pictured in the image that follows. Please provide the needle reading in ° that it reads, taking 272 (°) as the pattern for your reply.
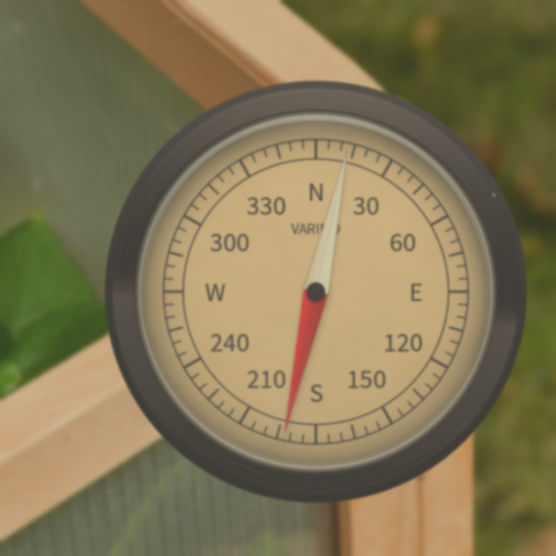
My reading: 192.5 (°)
